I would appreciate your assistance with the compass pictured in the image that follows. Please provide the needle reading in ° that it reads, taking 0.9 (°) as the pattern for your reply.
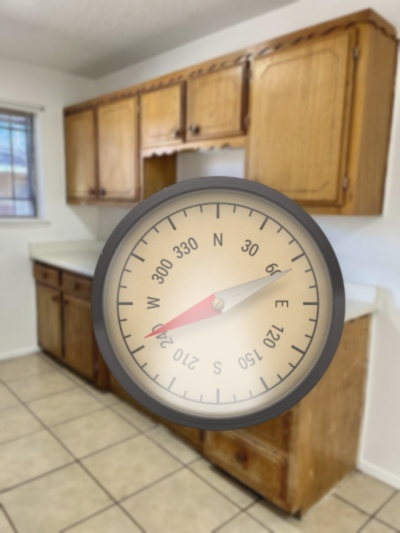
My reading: 245 (°)
